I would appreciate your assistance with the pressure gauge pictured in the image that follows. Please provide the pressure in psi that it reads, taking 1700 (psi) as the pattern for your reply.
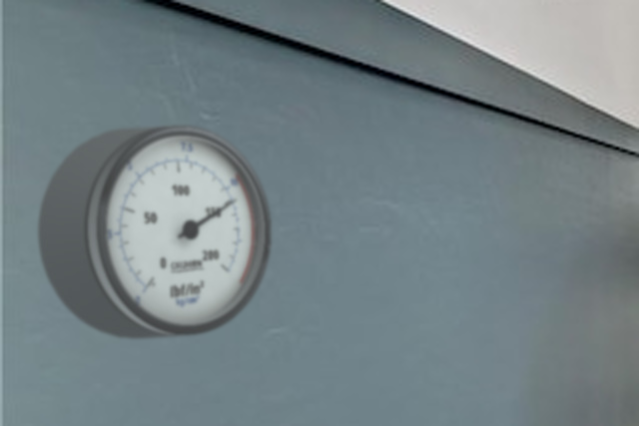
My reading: 150 (psi)
